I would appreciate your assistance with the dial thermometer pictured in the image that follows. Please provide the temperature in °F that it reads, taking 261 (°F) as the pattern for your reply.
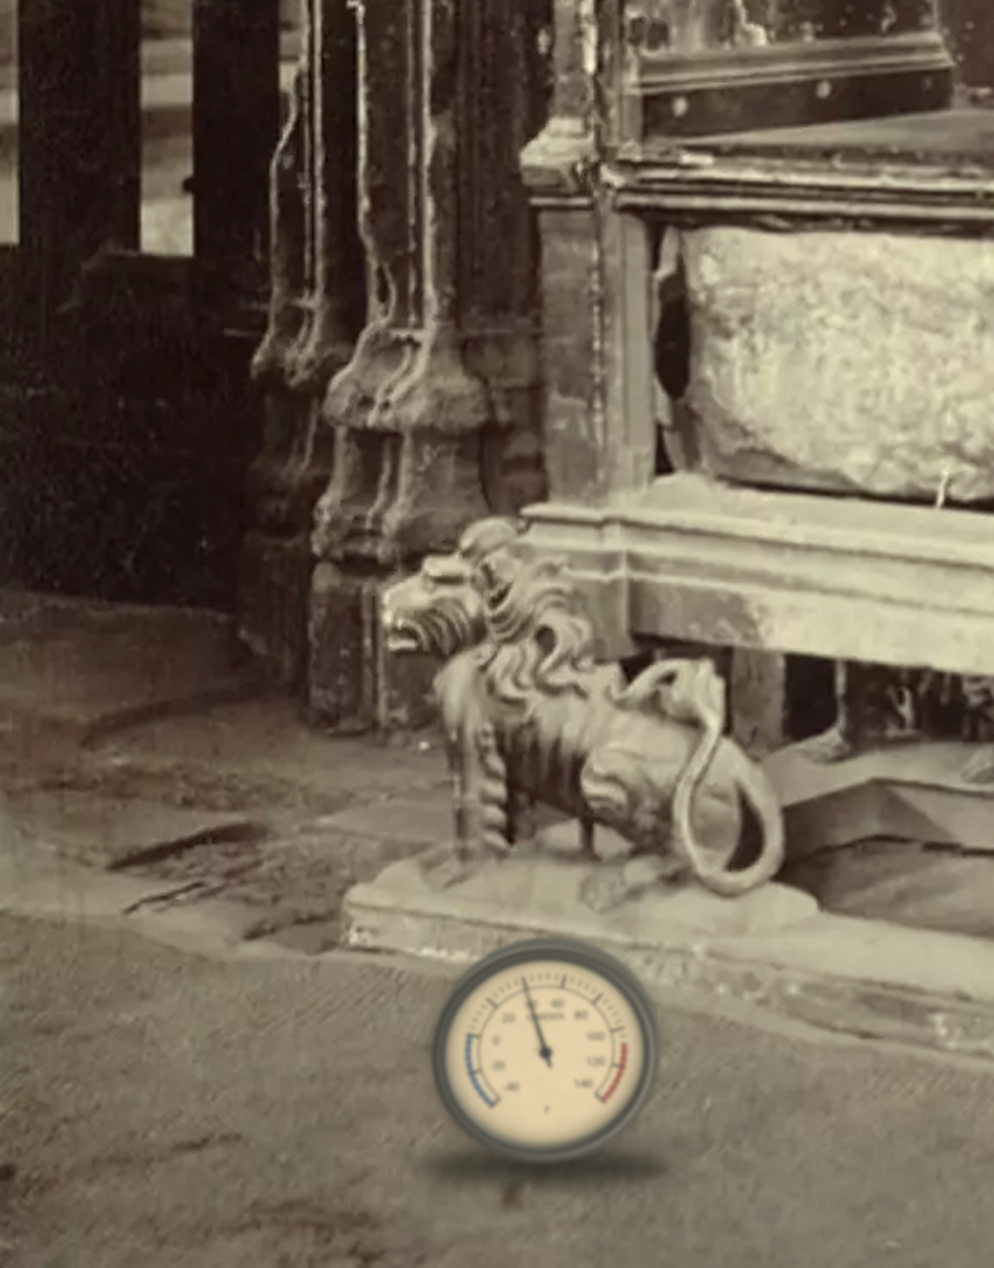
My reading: 40 (°F)
